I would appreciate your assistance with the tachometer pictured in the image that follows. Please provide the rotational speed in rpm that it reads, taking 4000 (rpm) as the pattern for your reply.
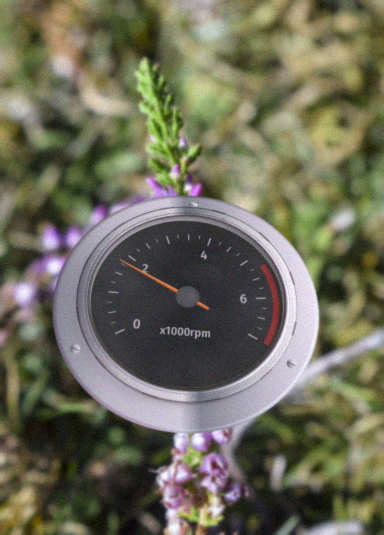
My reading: 1750 (rpm)
